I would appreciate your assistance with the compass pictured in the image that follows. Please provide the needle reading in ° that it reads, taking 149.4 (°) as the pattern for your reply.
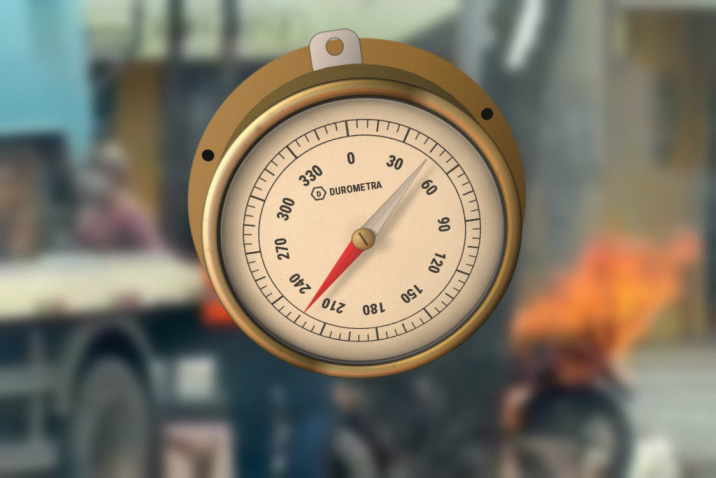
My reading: 225 (°)
